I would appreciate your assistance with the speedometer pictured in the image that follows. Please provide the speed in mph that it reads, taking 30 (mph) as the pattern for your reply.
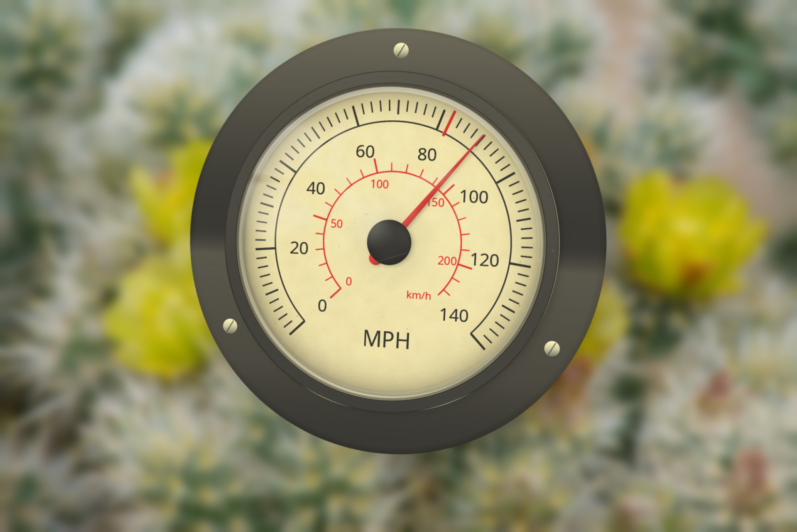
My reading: 90 (mph)
